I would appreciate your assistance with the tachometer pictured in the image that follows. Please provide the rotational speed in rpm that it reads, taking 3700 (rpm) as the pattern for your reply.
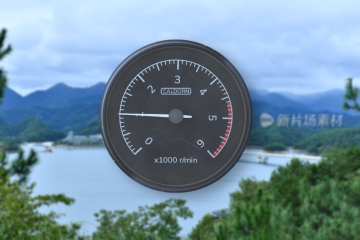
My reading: 1000 (rpm)
